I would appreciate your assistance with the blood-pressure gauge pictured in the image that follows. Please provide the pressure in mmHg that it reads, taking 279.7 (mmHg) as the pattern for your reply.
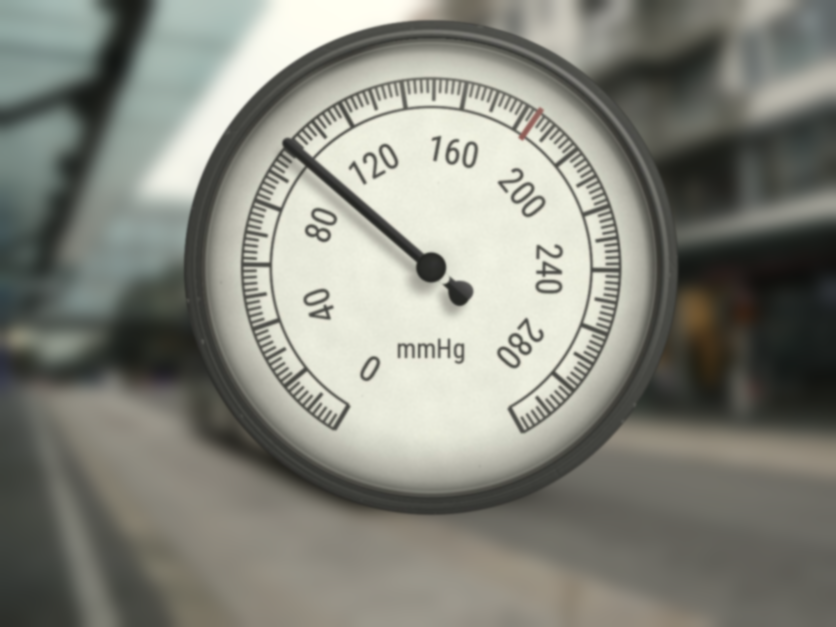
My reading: 100 (mmHg)
